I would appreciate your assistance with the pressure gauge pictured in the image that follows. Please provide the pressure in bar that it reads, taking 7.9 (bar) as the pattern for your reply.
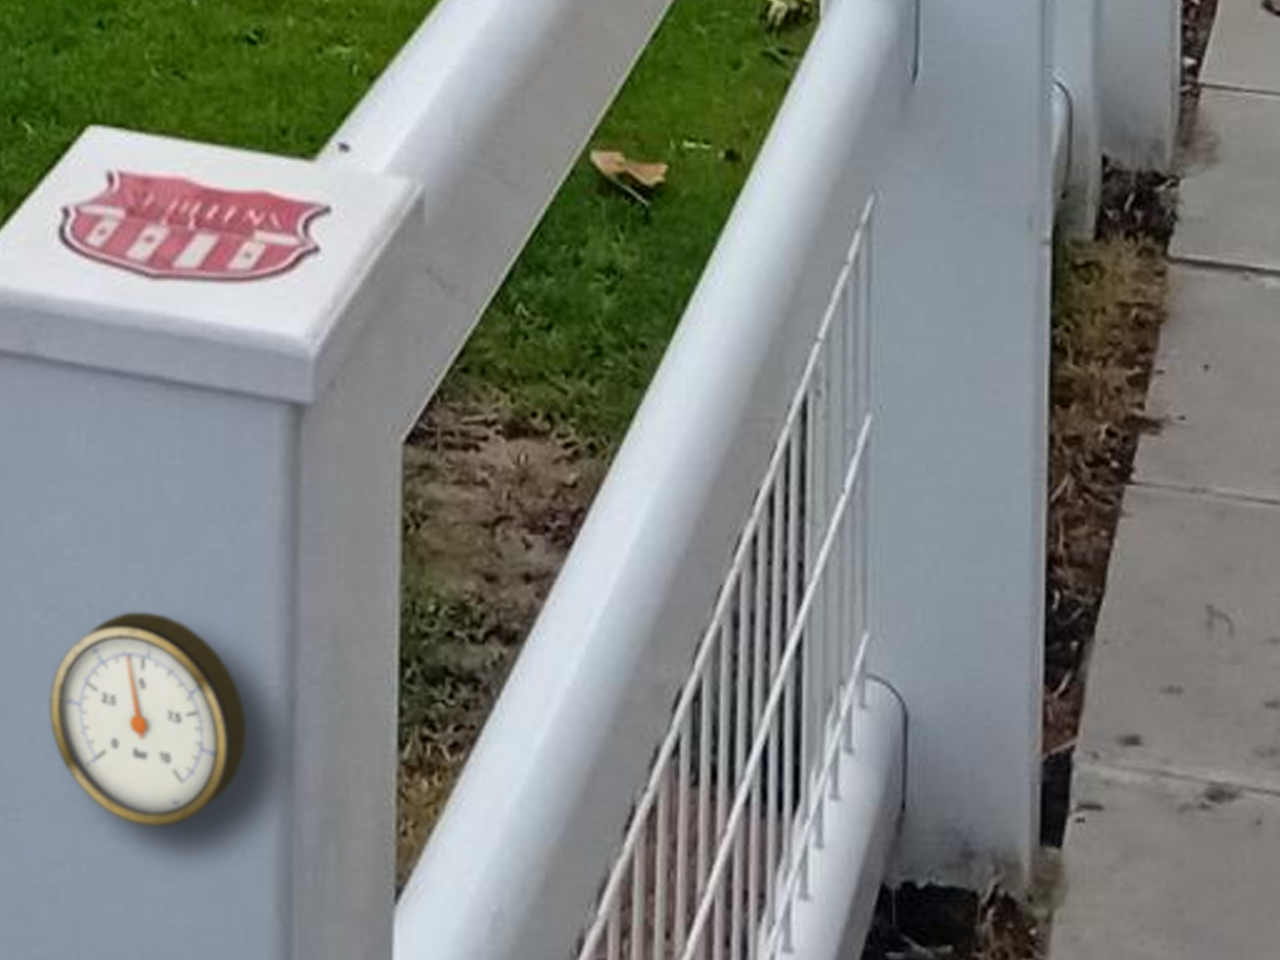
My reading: 4.5 (bar)
